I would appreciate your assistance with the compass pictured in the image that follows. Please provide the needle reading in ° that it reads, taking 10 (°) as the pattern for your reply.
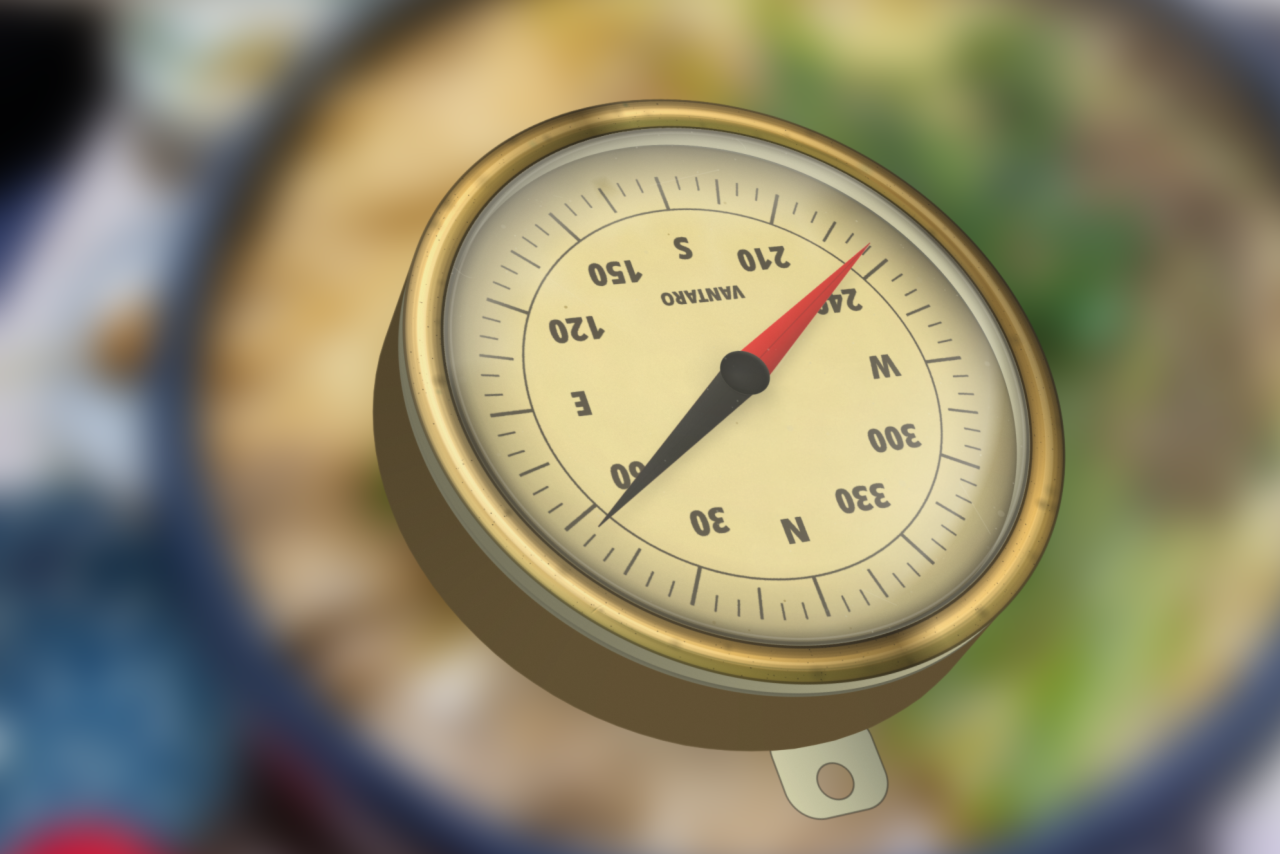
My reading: 235 (°)
